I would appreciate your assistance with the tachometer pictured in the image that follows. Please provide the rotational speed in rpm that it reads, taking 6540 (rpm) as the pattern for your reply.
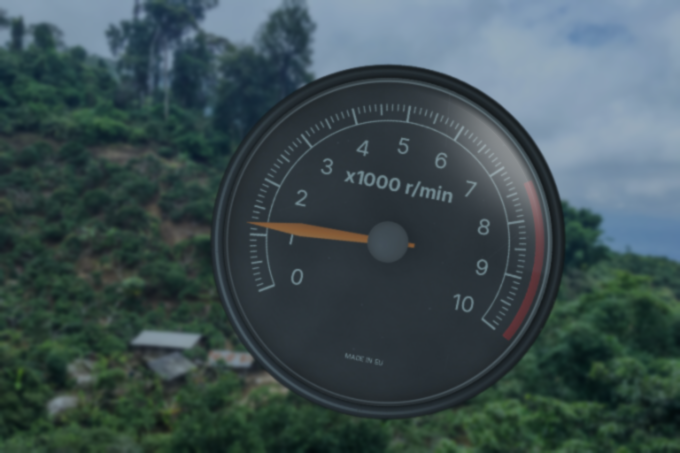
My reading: 1200 (rpm)
